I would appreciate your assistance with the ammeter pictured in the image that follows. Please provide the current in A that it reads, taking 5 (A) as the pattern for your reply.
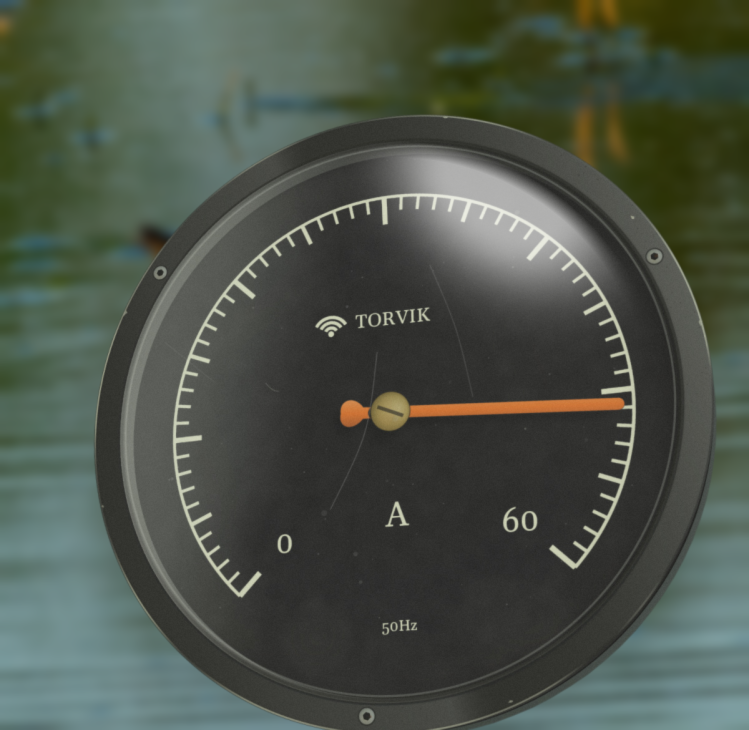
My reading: 51 (A)
